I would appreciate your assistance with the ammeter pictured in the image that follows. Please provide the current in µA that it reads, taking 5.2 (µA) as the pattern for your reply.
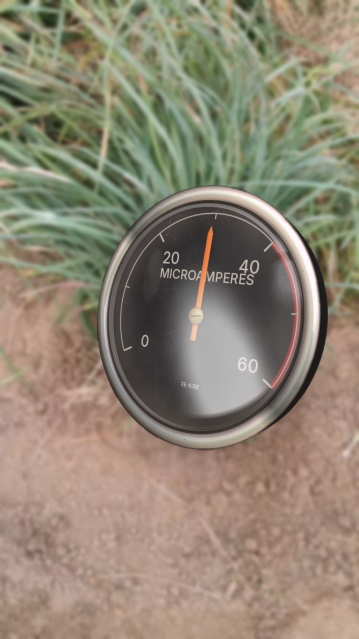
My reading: 30 (µA)
